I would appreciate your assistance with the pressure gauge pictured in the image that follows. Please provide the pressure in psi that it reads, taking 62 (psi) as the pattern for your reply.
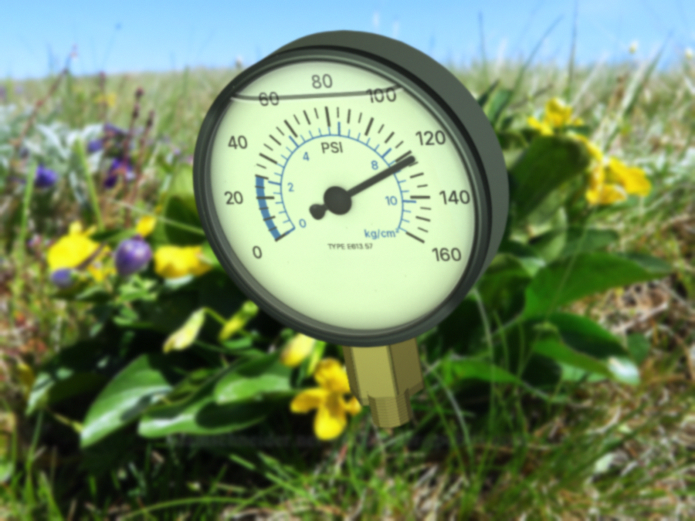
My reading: 122.5 (psi)
